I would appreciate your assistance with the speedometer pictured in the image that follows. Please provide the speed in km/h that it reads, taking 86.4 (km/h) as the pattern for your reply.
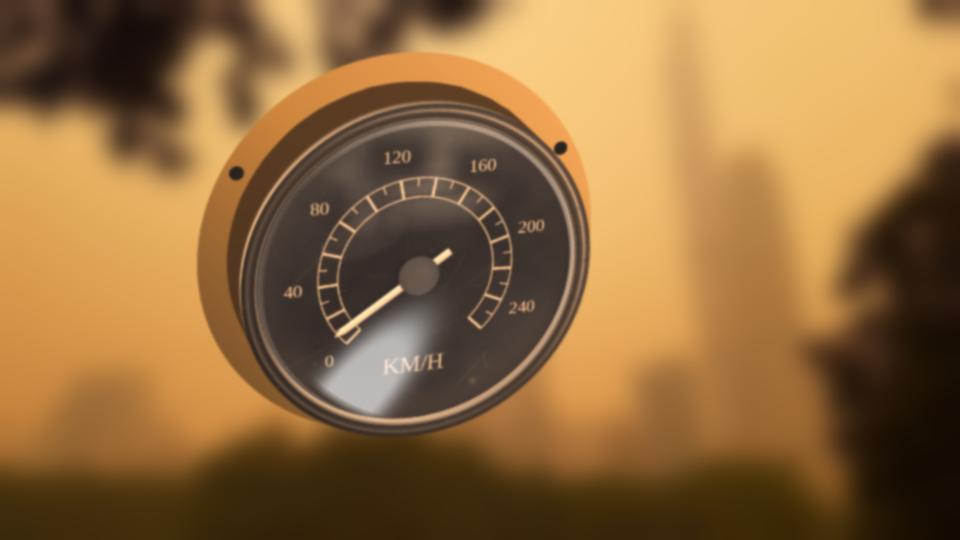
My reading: 10 (km/h)
